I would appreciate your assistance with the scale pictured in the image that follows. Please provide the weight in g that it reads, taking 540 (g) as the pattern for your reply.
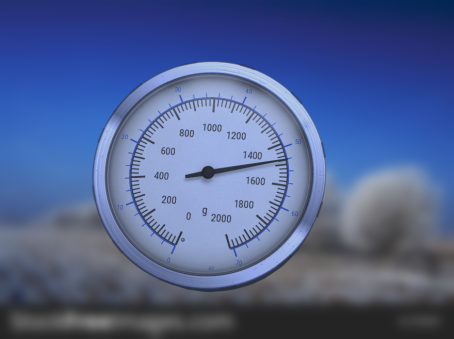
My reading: 1480 (g)
